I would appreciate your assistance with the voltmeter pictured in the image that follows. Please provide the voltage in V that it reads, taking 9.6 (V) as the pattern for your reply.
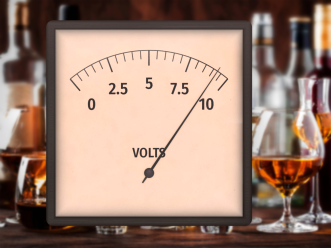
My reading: 9.25 (V)
